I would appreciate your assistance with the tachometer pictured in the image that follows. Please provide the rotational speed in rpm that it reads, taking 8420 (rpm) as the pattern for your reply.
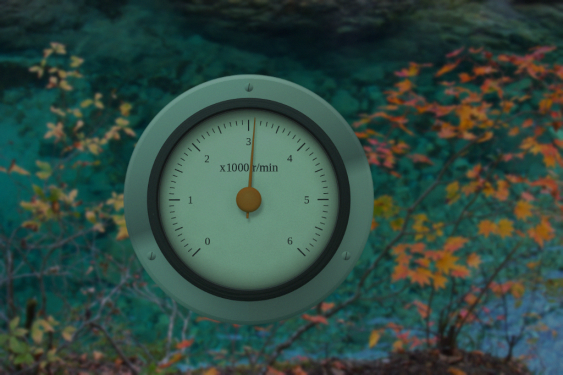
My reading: 3100 (rpm)
